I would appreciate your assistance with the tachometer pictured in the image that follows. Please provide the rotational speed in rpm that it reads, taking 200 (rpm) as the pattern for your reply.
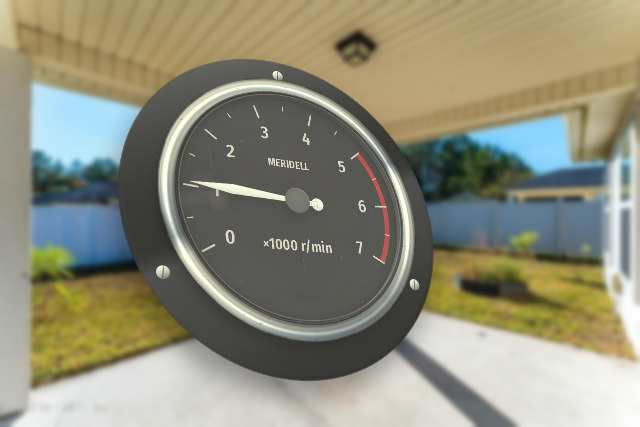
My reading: 1000 (rpm)
